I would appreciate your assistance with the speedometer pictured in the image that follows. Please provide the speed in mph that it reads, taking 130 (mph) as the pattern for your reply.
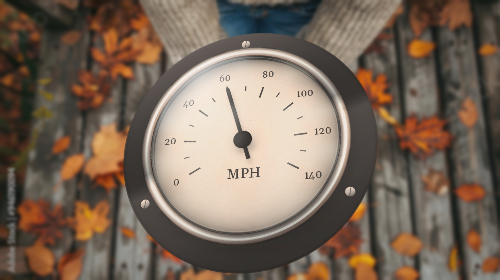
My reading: 60 (mph)
